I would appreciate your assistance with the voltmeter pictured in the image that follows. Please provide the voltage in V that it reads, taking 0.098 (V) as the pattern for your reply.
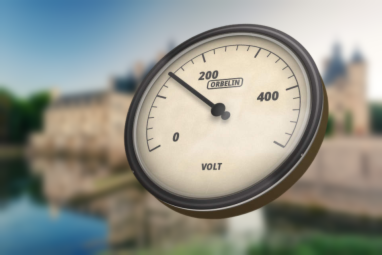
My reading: 140 (V)
